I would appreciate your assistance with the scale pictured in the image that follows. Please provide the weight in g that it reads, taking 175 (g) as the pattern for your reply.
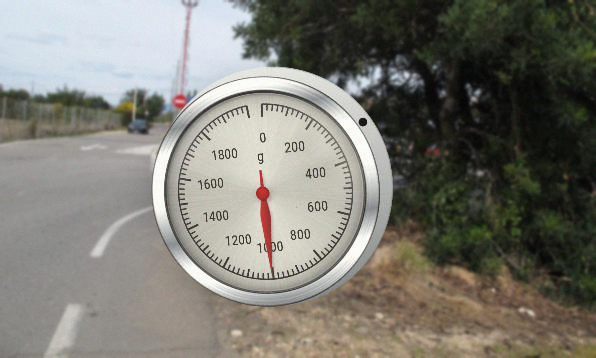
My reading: 1000 (g)
